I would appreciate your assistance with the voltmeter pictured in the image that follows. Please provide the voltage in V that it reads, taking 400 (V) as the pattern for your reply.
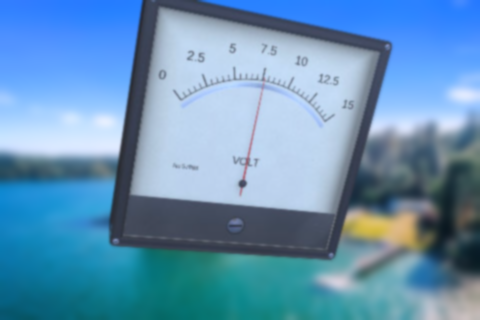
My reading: 7.5 (V)
